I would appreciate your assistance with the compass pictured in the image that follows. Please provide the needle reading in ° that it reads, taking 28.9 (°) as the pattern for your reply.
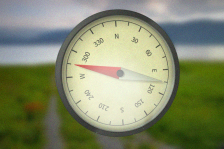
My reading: 285 (°)
